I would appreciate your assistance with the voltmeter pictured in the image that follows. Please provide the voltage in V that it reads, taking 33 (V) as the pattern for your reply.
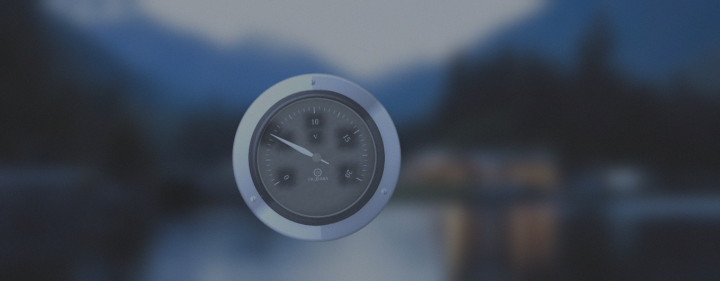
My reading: 5 (V)
